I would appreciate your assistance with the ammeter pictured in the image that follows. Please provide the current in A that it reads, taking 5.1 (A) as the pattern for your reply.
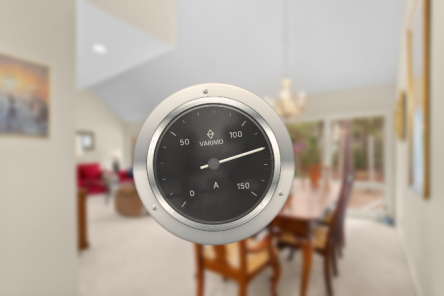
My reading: 120 (A)
